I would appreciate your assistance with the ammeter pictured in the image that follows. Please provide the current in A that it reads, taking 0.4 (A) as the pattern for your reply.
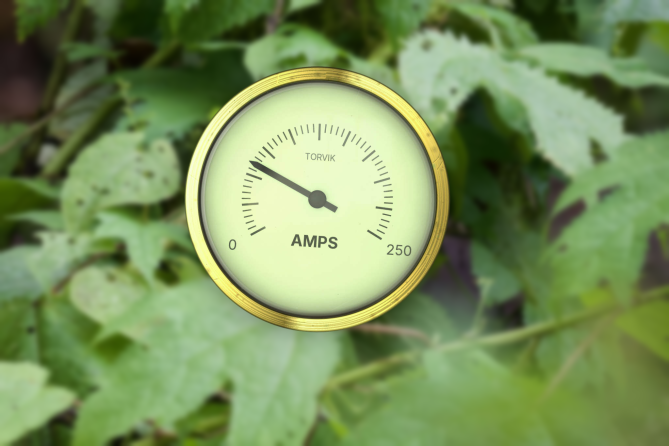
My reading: 60 (A)
